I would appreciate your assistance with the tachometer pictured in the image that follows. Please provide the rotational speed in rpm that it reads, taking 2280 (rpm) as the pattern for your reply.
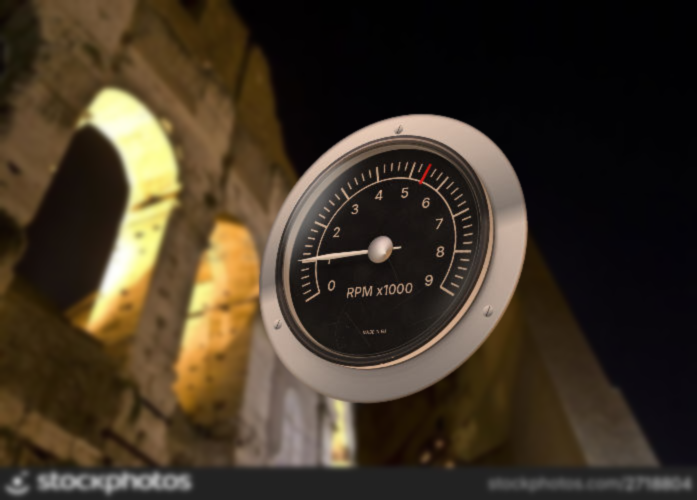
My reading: 1000 (rpm)
